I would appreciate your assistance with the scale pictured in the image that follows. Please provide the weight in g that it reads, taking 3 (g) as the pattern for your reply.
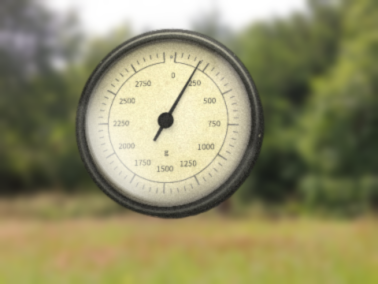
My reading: 200 (g)
